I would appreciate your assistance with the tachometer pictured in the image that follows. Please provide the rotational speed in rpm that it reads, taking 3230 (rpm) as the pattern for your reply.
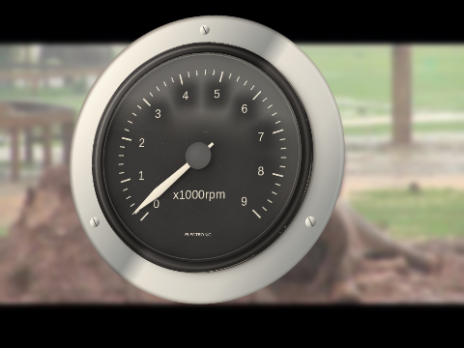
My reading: 200 (rpm)
